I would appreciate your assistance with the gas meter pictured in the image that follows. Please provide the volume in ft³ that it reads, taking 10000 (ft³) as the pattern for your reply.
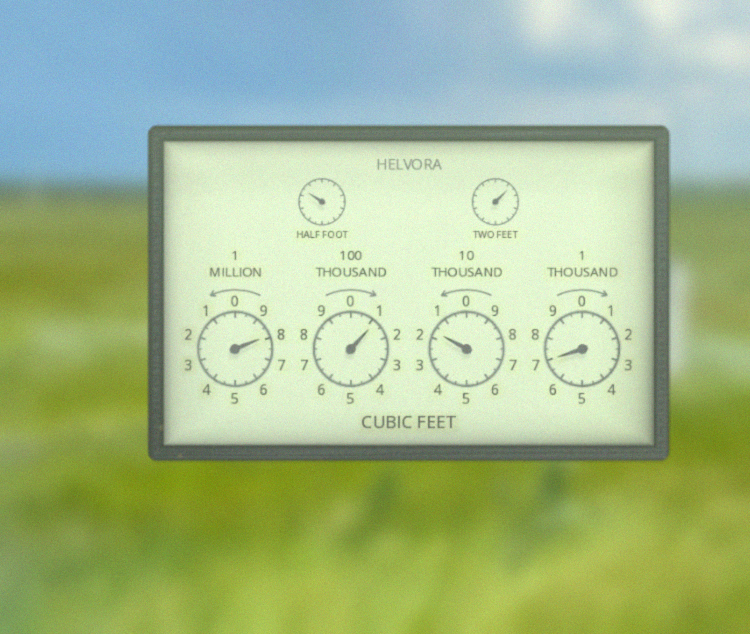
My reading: 811700 (ft³)
